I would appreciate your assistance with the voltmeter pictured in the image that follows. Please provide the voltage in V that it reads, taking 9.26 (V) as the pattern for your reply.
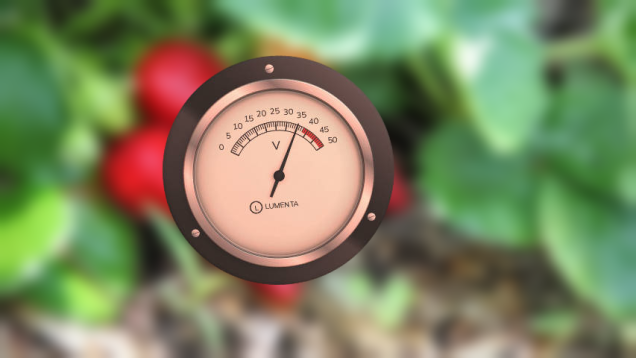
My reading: 35 (V)
